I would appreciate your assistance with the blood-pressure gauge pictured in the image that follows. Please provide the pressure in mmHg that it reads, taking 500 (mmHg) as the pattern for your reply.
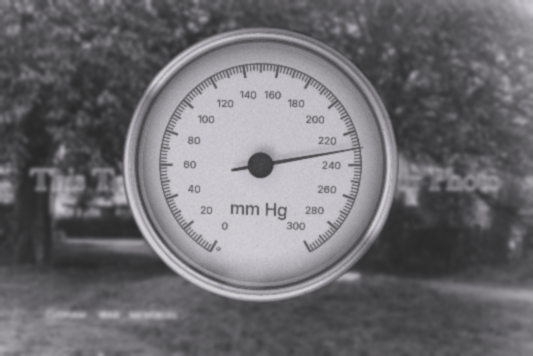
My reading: 230 (mmHg)
